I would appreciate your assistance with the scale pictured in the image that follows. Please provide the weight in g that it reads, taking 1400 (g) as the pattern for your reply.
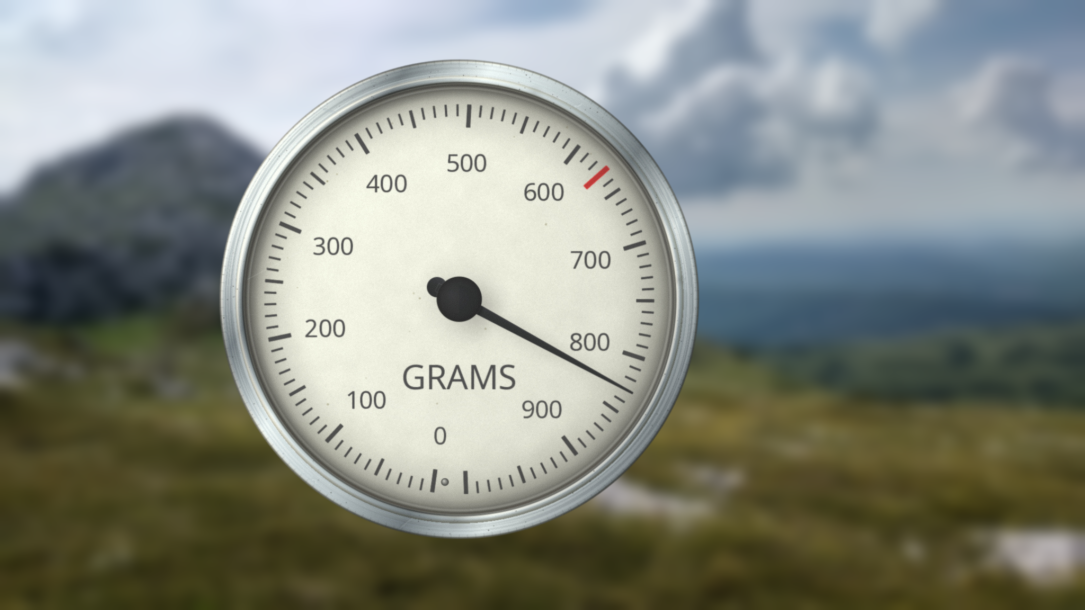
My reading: 830 (g)
